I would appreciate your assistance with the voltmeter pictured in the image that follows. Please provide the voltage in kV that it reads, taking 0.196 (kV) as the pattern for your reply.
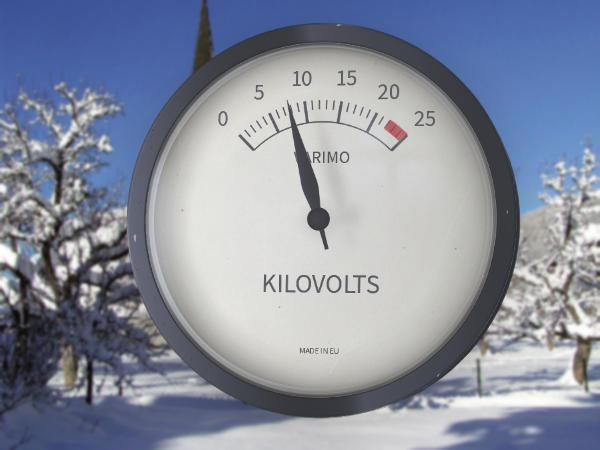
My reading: 8 (kV)
